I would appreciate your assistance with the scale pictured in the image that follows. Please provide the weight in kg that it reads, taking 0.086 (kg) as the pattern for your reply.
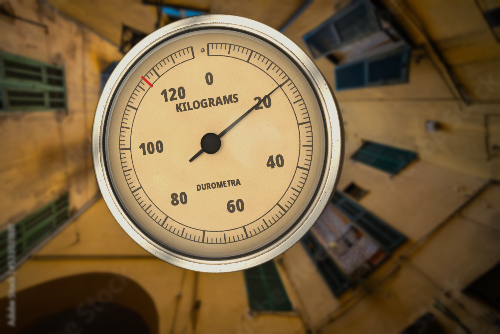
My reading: 20 (kg)
